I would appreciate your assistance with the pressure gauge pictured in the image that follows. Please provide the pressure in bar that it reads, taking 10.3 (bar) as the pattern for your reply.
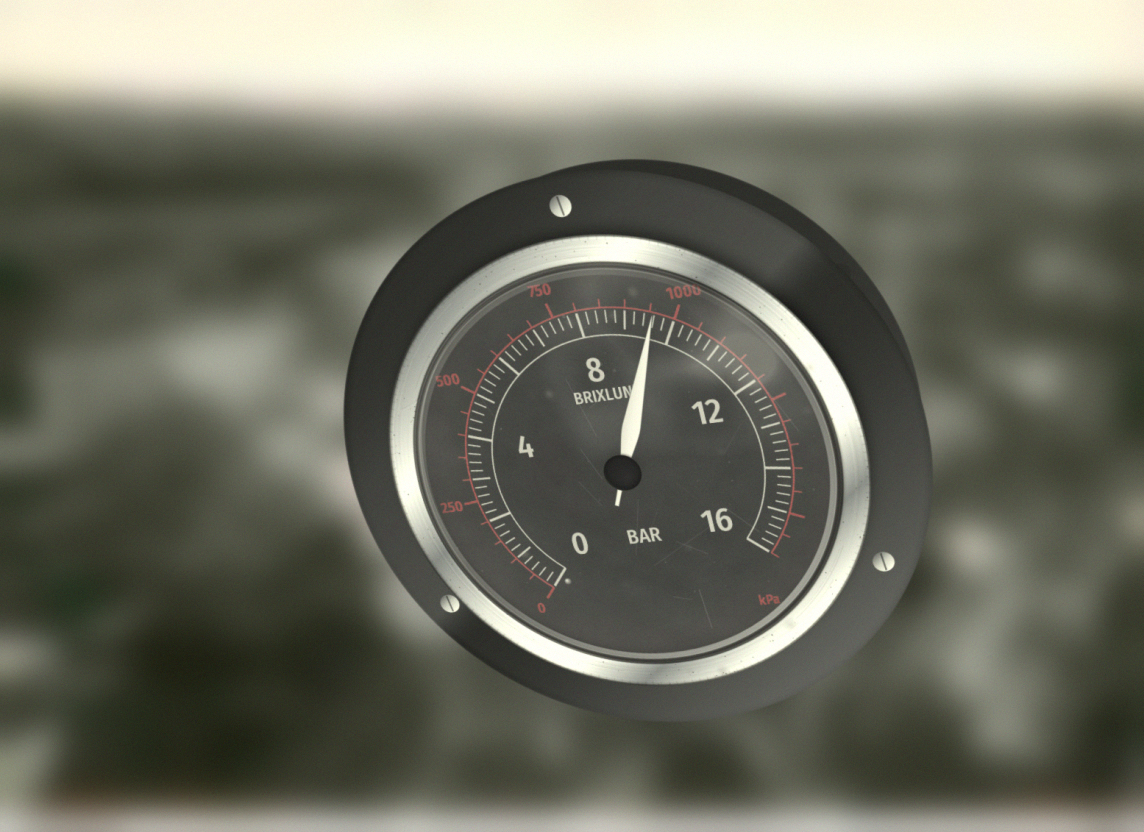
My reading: 9.6 (bar)
